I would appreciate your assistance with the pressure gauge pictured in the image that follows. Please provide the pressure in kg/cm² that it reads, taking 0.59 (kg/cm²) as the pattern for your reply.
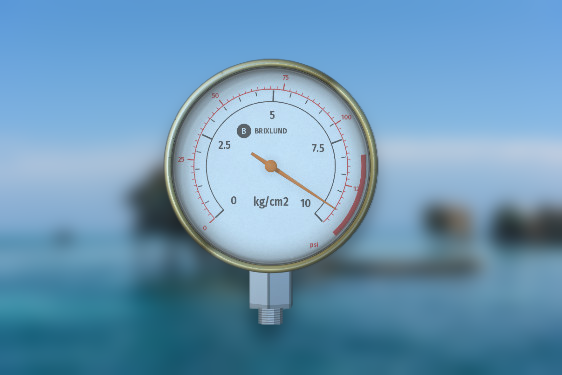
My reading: 9.5 (kg/cm²)
